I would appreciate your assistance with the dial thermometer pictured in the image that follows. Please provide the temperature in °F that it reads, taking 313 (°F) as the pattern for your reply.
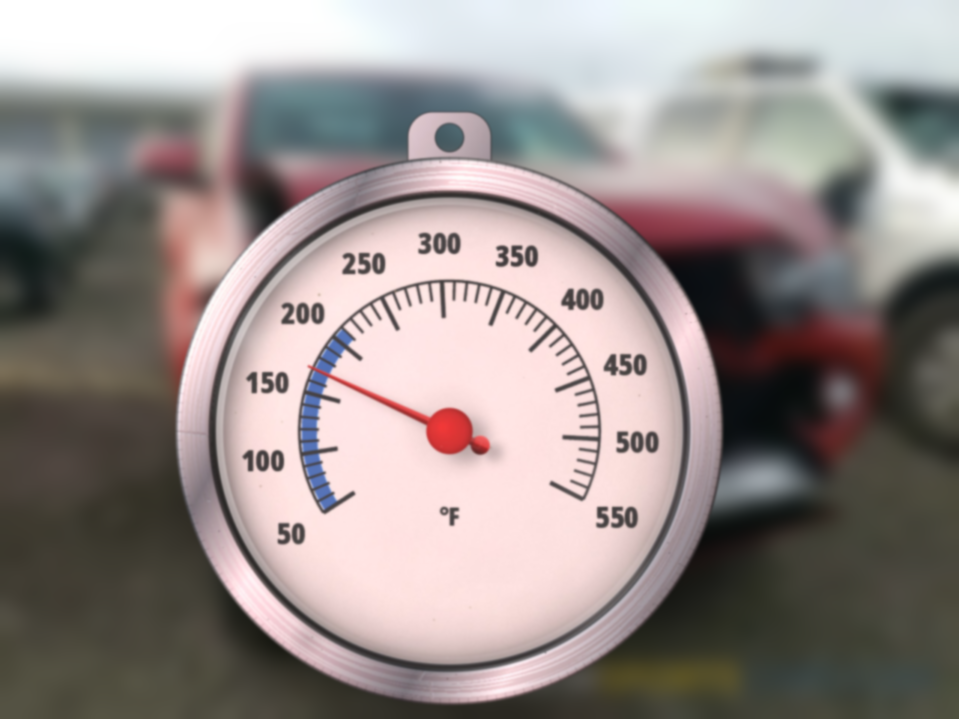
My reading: 170 (°F)
